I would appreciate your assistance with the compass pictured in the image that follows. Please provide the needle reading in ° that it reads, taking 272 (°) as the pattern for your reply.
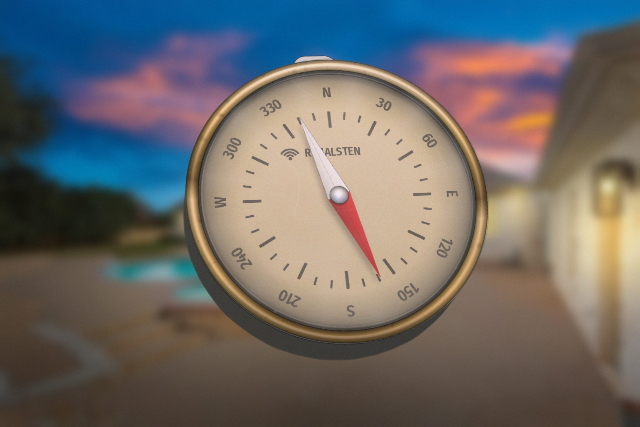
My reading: 160 (°)
